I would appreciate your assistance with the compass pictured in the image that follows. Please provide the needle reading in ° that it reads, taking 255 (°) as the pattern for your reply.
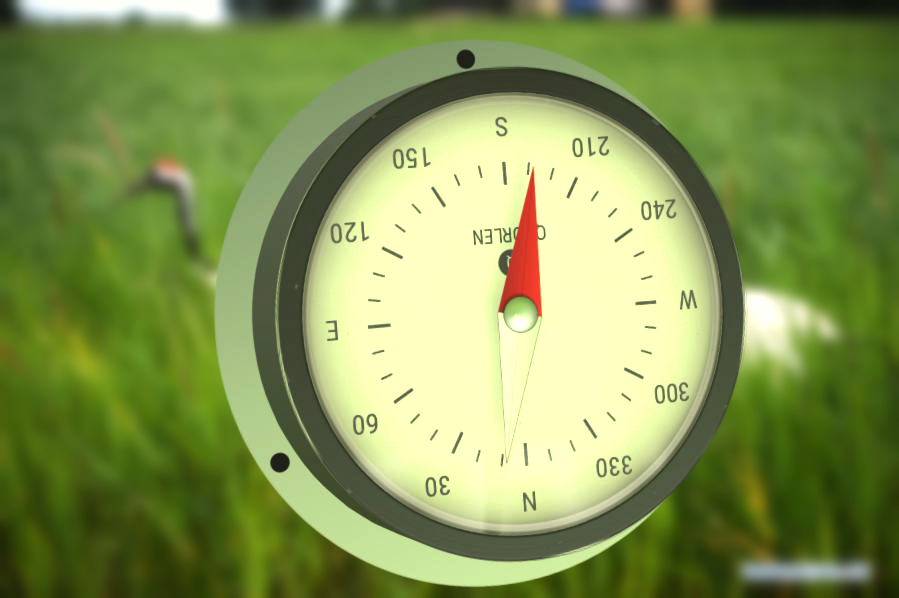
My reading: 190 (°)
